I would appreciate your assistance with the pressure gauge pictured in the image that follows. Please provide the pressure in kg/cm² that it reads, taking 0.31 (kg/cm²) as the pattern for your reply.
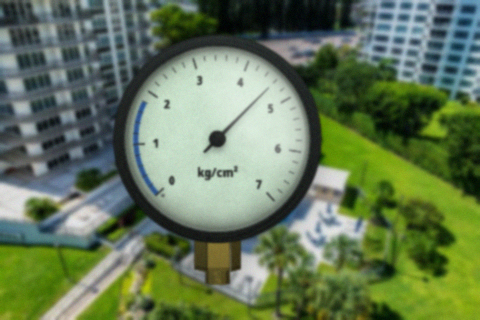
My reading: 4.6 (kg/cm²)
